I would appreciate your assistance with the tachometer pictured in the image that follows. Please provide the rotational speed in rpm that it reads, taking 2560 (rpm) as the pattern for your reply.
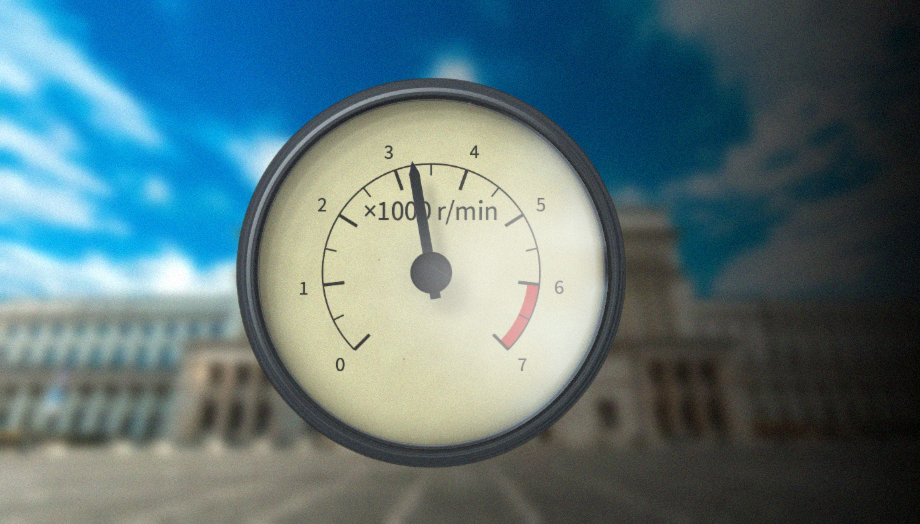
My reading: 3250 (rpm)
